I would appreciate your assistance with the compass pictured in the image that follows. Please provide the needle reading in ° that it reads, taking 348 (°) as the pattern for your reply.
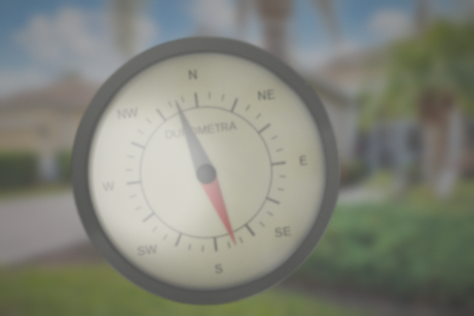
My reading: 165 (°)
